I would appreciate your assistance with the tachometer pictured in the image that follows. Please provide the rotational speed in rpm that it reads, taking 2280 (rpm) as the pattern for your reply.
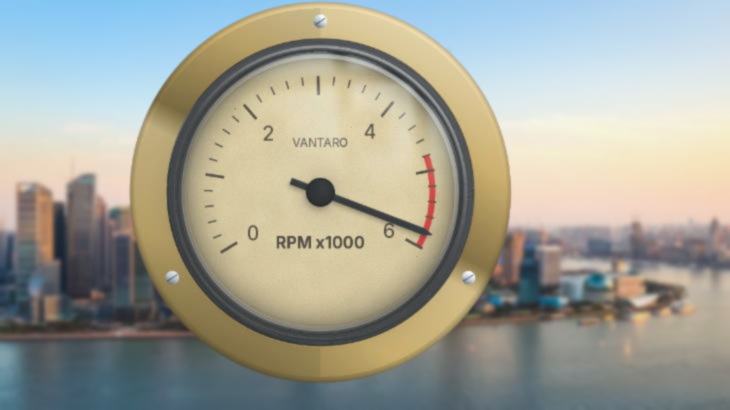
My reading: 5800 (rpm)
